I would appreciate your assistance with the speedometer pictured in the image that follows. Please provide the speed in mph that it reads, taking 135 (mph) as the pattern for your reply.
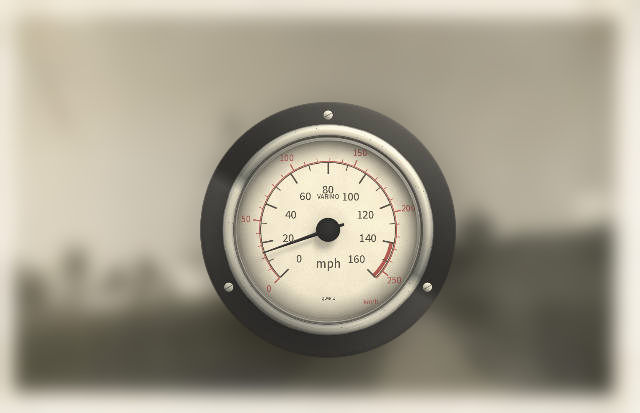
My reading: 15 (mph)
